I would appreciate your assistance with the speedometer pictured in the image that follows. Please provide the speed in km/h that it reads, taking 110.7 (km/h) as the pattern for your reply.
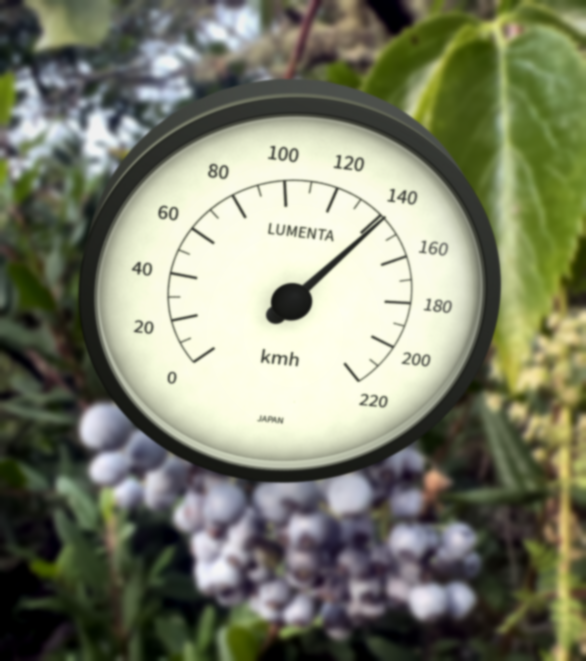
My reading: 140 (km/h)
